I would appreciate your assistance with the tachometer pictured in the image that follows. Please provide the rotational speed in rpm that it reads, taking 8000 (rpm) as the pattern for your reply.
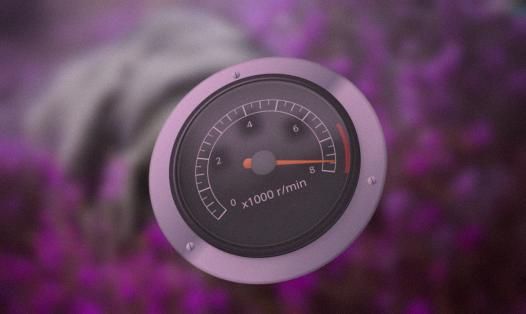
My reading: 7750 (rpm)
